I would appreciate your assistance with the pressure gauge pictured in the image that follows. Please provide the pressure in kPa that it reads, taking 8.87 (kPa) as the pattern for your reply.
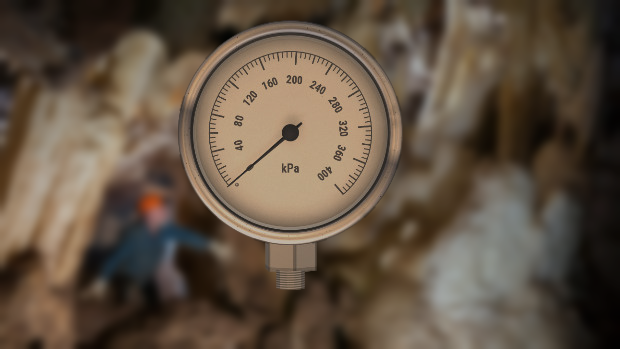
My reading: 0 (kPa)
